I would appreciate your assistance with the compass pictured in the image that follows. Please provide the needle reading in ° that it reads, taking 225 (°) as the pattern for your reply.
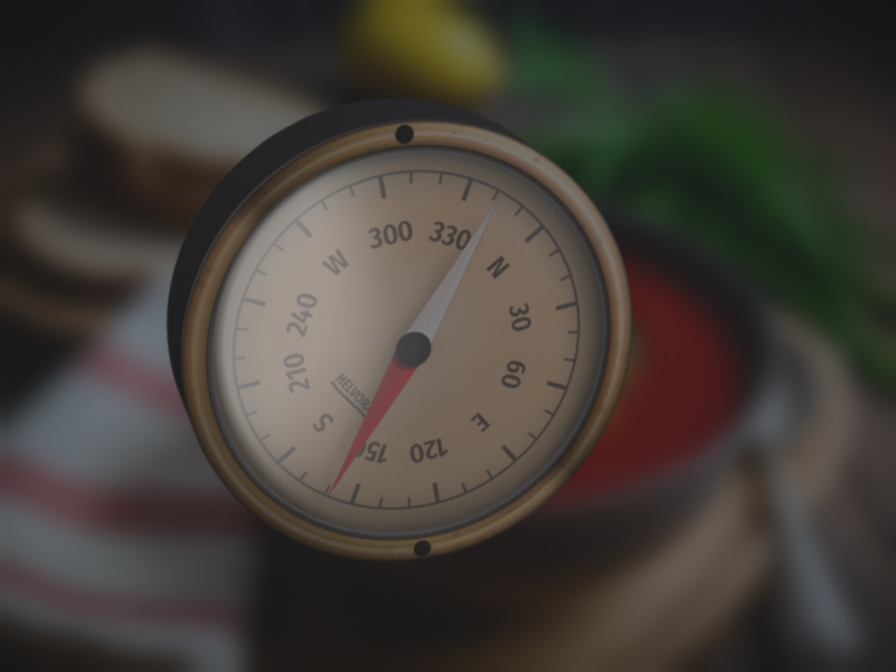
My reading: 160 (°)
